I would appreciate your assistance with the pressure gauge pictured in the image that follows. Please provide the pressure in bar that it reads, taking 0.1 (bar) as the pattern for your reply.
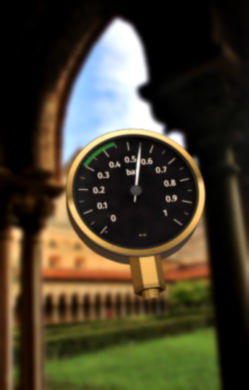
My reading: 0.55 (bar)
